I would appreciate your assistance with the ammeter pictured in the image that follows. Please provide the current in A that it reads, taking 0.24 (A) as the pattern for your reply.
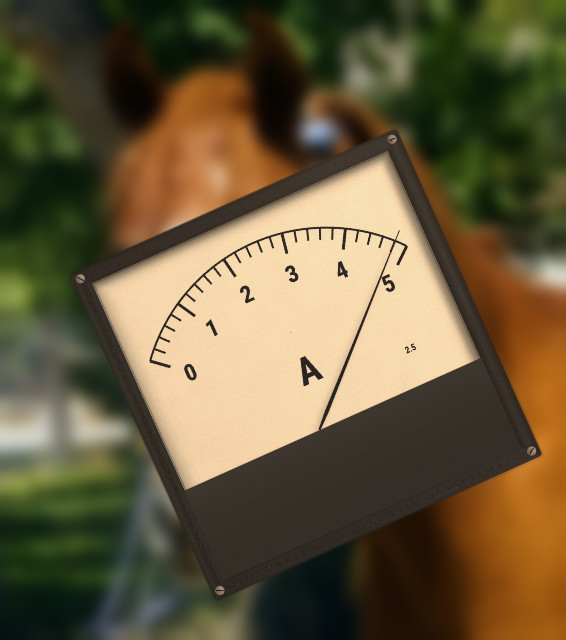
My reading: 4.8 (A)
